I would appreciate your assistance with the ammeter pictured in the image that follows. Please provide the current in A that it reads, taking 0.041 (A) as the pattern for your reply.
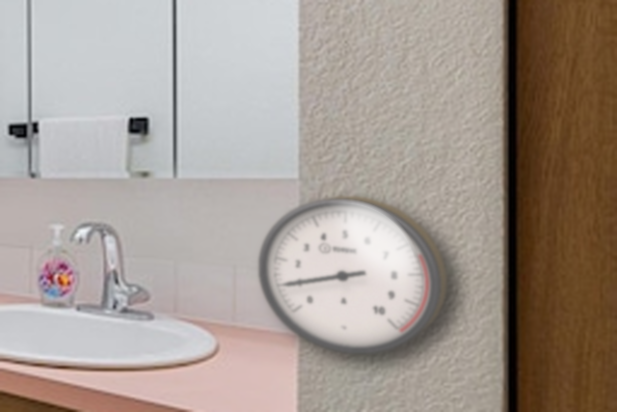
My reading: 1 (A)
